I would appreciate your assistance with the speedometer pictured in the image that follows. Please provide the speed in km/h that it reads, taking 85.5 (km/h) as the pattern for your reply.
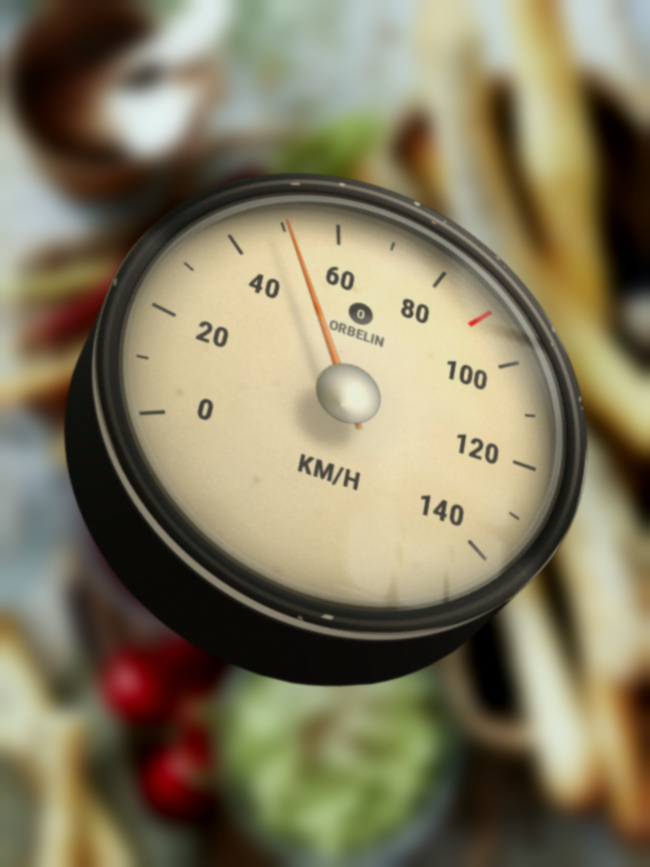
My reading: 50 (km/h)
